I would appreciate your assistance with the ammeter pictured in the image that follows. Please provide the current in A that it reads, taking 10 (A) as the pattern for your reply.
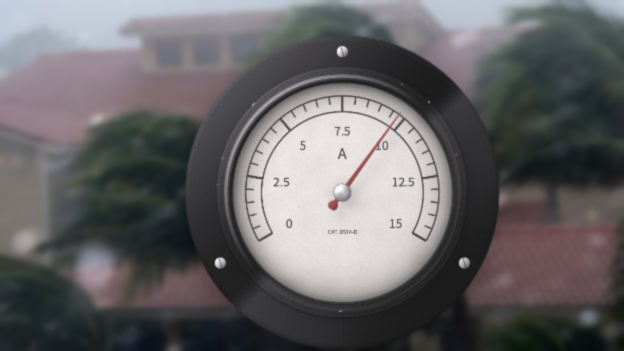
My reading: 9.75 (A)
